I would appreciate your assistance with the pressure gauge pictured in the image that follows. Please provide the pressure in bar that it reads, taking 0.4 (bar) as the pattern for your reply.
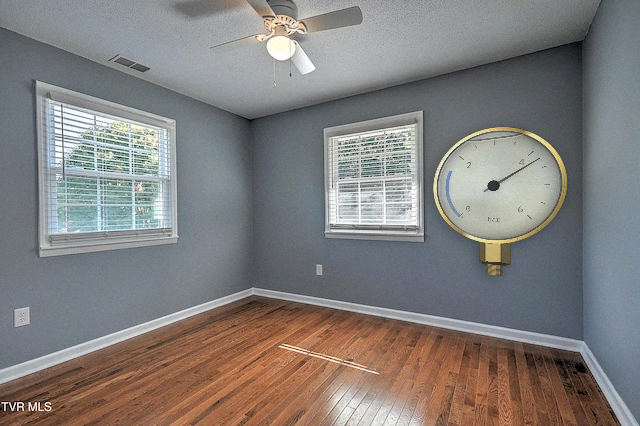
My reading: 4.25 (bar)
